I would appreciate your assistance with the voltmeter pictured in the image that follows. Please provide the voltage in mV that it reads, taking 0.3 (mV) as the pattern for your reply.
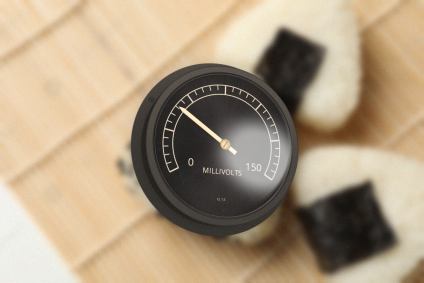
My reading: 40 (mV)
